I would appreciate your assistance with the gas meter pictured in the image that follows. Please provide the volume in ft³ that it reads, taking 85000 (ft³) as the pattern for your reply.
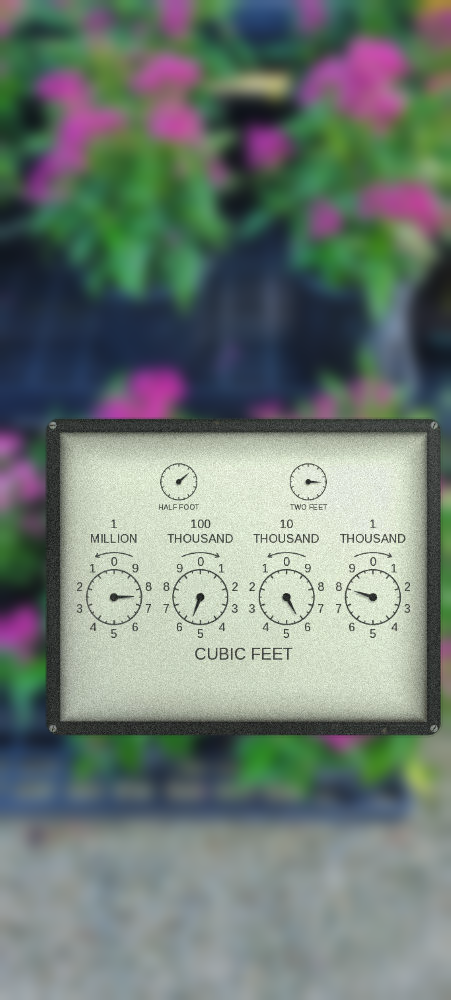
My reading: 755800 (ft³)
